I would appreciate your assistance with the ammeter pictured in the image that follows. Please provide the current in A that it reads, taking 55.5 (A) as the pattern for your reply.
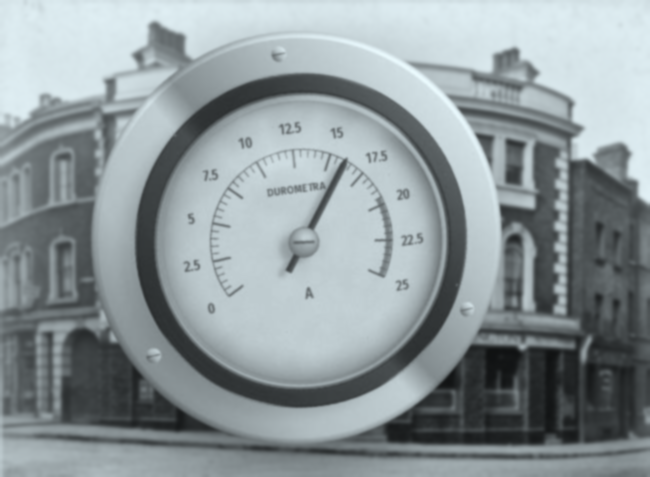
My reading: 16 (A)
